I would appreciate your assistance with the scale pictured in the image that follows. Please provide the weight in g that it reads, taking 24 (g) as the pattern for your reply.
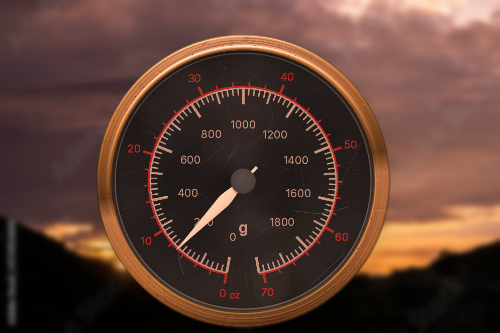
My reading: 200 (g)
